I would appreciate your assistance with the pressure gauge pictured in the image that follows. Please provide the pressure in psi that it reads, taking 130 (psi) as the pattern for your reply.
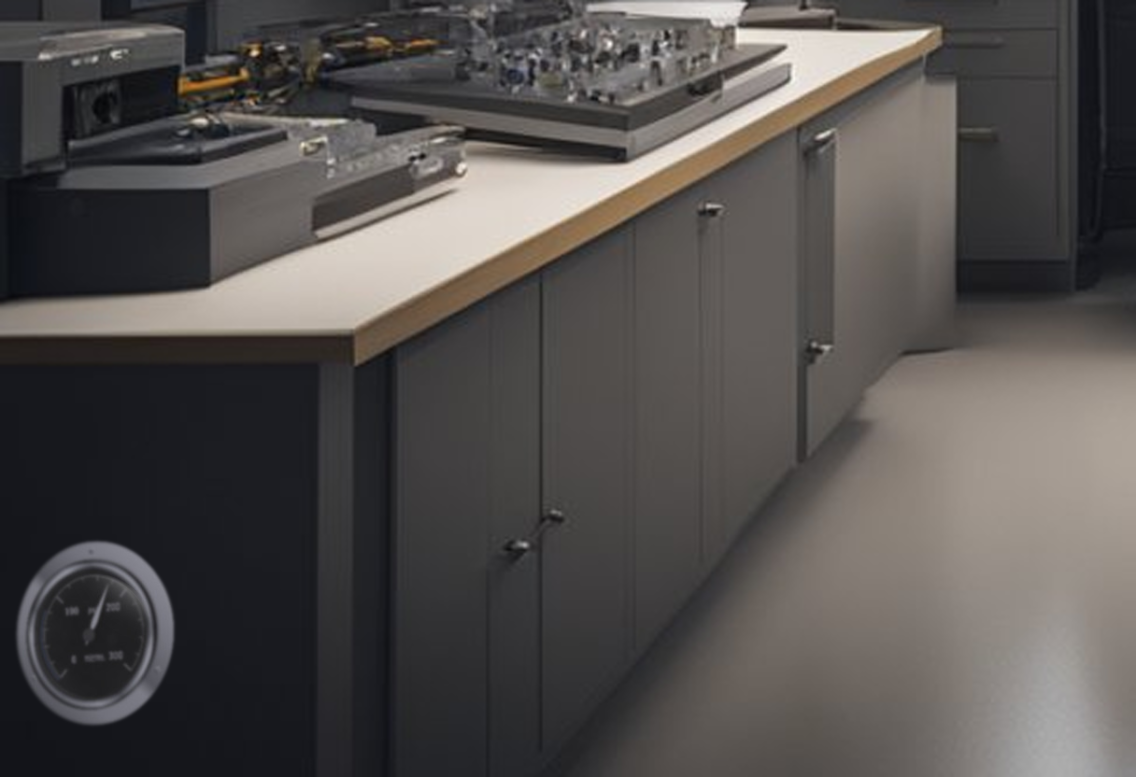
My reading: 180 (psi)
